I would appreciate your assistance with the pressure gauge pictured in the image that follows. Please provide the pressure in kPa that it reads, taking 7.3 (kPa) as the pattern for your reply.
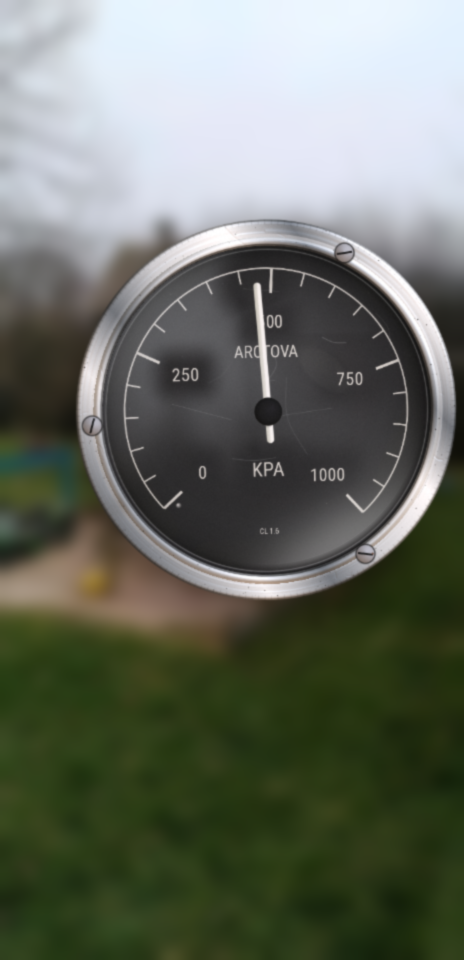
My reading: 475 (kPa)
